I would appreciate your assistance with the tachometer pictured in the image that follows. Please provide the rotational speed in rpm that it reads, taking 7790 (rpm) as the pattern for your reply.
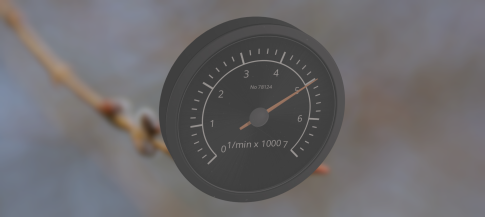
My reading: 5000 (rpm)
